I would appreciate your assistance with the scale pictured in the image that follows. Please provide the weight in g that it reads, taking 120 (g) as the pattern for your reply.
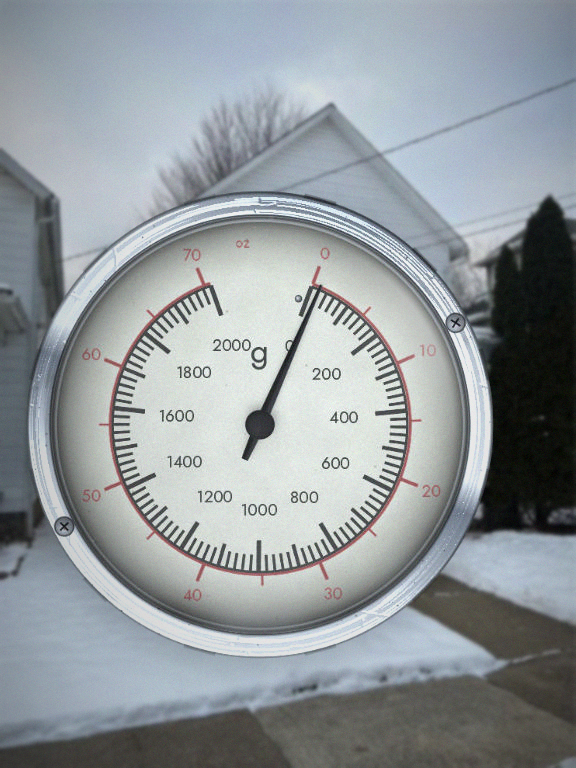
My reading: 20 (g)
